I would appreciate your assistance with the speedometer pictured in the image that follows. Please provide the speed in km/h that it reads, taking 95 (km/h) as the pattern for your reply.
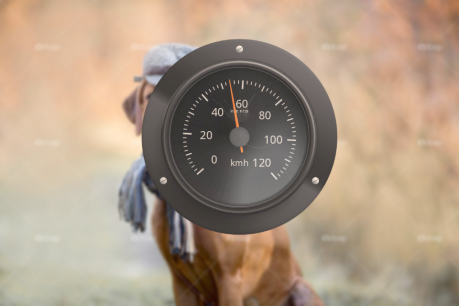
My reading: 54 (km/h)
